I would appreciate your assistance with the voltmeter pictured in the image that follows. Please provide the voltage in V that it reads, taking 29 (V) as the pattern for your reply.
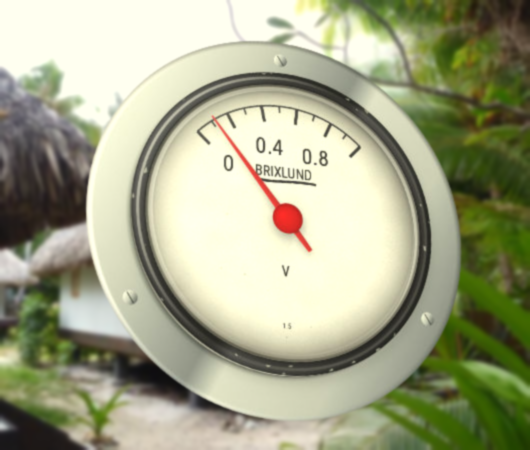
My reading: 0.1 (V)
